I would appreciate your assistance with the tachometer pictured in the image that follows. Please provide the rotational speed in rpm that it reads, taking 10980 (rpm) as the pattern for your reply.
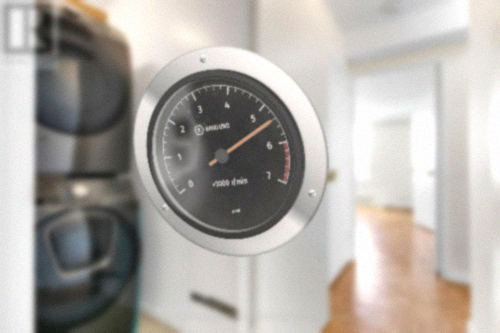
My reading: 5400 (rpm)
